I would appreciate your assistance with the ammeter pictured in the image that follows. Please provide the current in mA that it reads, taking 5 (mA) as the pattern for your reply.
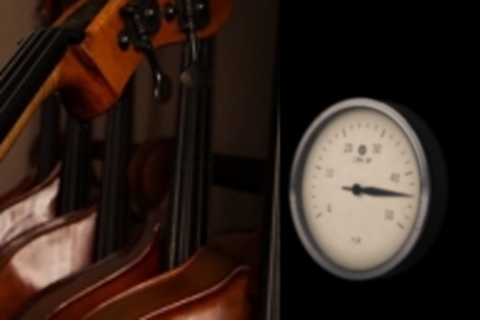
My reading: 44 (mA)
